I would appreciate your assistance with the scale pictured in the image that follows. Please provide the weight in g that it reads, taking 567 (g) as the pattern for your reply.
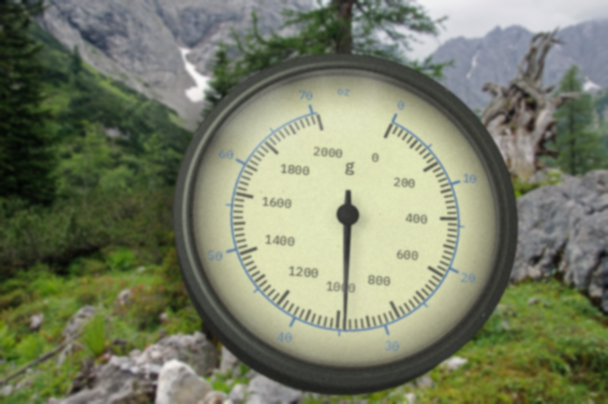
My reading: 980 (g)
